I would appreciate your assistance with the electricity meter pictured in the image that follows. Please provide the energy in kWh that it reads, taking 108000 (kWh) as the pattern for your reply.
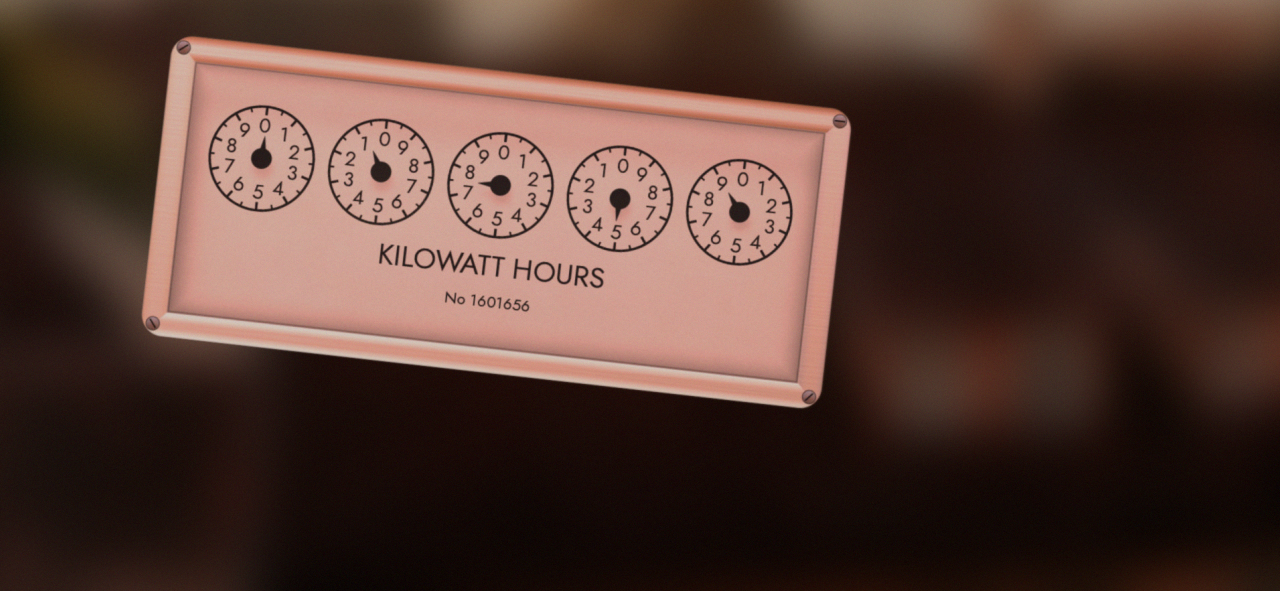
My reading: 749 (kWh)
